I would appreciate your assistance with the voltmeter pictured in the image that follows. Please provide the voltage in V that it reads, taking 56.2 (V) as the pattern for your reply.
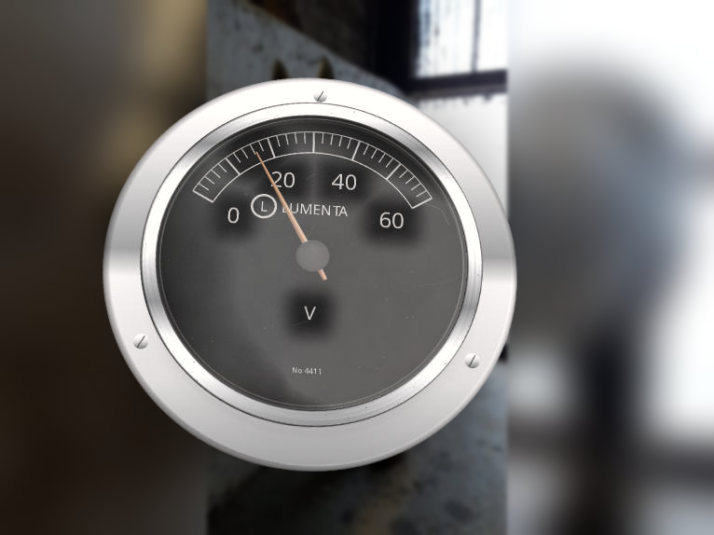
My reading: 16 (V)
